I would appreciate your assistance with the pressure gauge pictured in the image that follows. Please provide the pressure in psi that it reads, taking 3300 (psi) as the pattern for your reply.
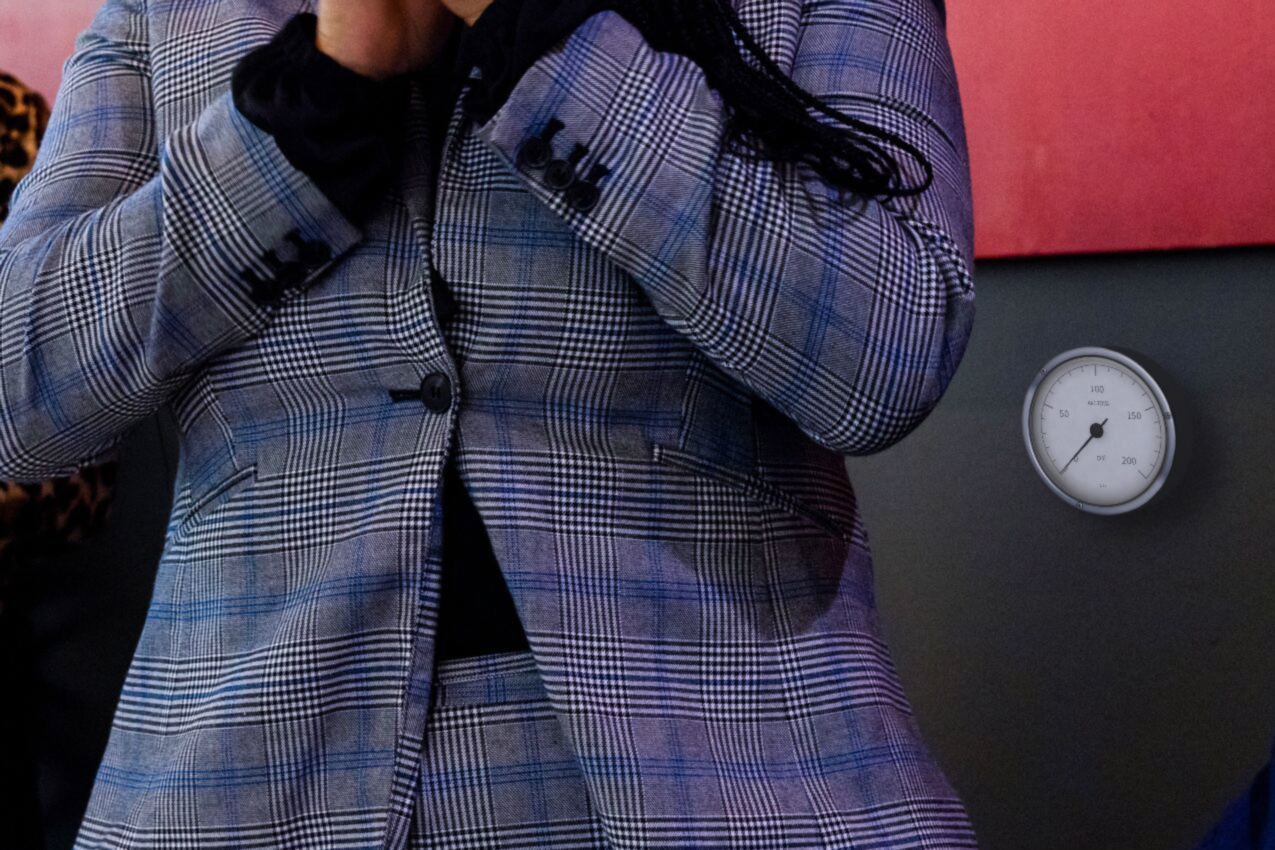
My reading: 0 (psi)
